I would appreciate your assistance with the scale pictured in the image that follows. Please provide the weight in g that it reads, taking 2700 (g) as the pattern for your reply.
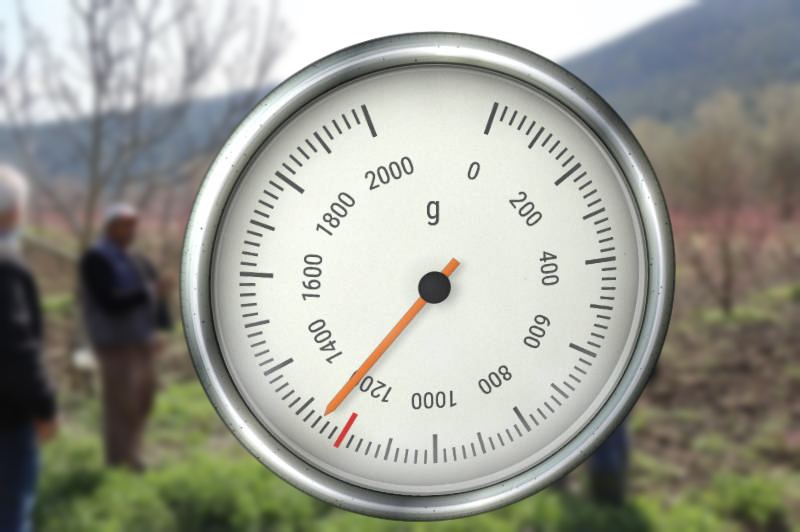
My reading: 1260 (g)
